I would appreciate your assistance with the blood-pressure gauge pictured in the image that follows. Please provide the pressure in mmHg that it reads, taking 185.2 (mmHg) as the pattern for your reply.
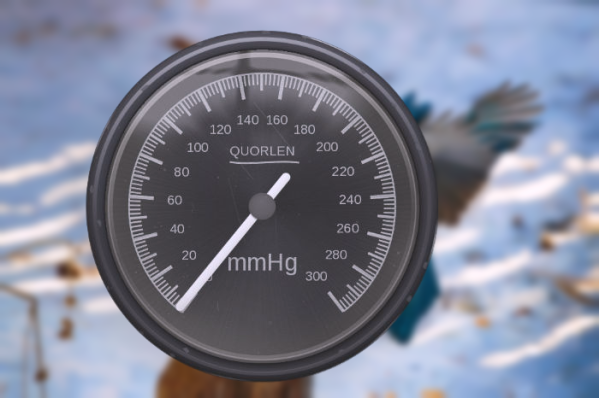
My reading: 2 (mmHg)
